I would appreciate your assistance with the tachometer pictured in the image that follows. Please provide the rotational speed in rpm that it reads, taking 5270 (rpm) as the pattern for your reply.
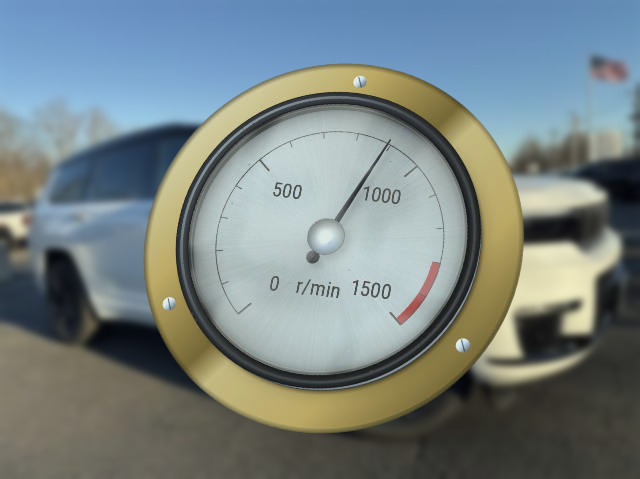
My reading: 900 (rpm)
